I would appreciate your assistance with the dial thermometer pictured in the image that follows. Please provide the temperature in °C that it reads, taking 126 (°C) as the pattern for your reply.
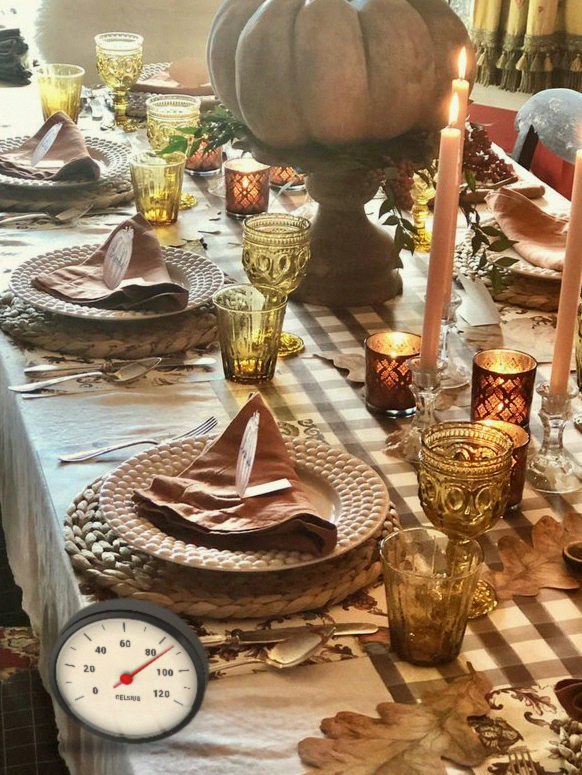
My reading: 85 (°C)
